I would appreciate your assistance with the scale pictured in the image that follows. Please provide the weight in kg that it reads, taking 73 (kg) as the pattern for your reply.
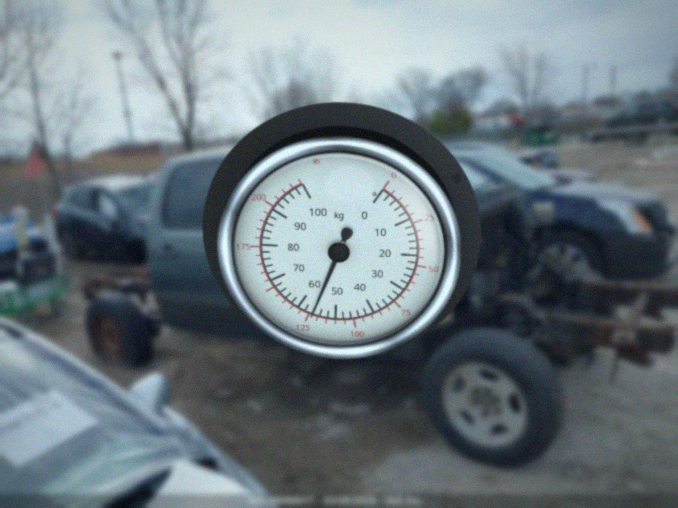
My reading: 56 (kg)
